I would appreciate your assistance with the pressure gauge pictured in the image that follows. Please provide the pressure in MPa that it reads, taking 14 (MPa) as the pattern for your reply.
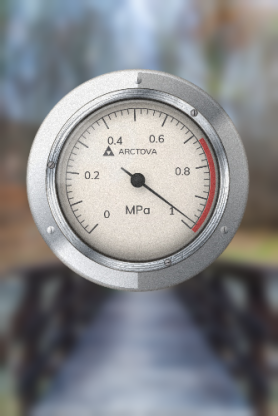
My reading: 0.98 (MPa)
